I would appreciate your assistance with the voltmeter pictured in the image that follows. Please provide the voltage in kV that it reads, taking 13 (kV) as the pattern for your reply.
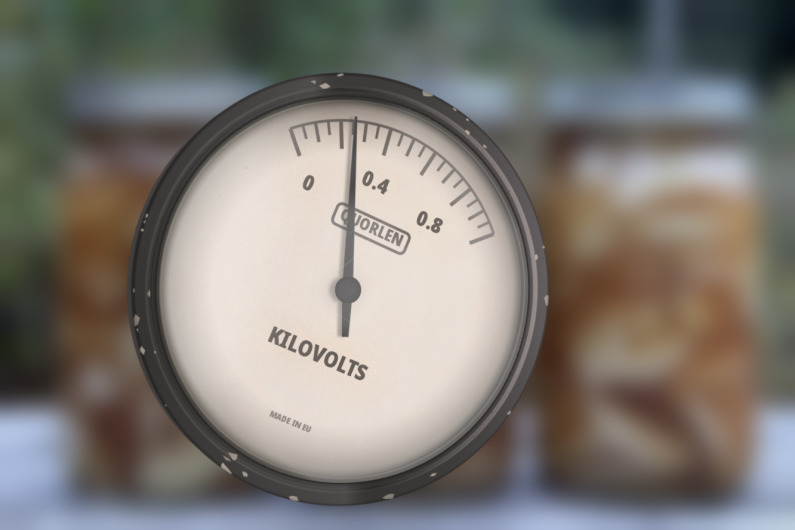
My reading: 0.25 (kV)
